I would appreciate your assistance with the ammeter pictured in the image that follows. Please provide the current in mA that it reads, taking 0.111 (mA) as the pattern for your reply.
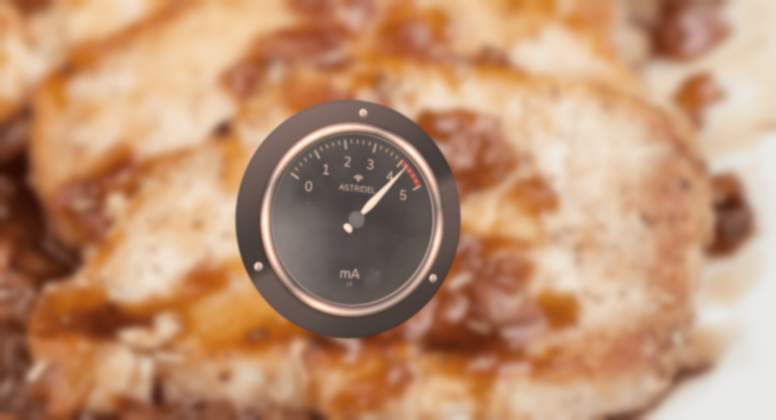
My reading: 4.2 (mA)
